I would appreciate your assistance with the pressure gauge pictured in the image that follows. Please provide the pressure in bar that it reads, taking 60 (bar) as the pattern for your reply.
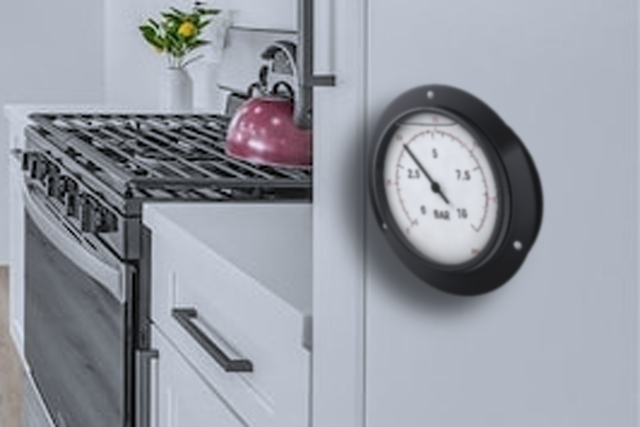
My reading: 3.5 (bar)
